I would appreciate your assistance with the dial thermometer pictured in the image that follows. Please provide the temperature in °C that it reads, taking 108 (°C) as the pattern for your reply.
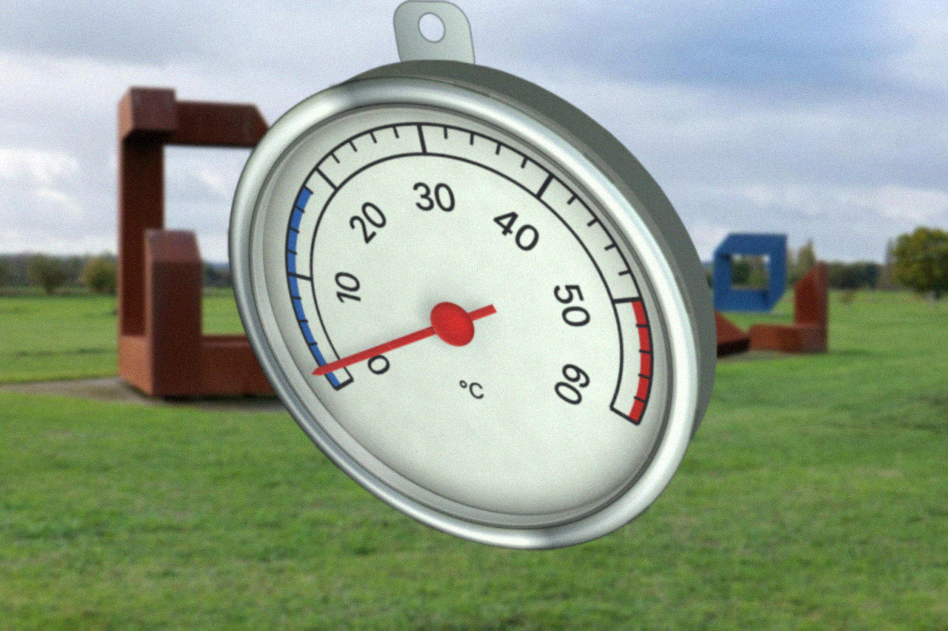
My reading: 2 (°C)
